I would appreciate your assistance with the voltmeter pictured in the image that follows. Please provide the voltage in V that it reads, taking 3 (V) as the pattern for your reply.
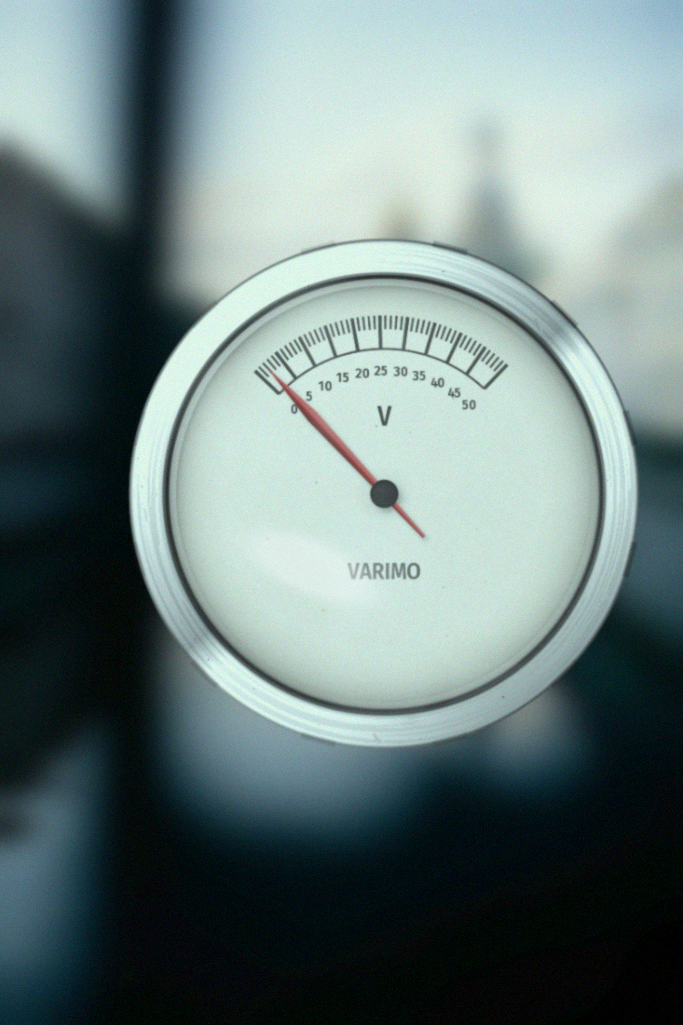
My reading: 2 (V)
